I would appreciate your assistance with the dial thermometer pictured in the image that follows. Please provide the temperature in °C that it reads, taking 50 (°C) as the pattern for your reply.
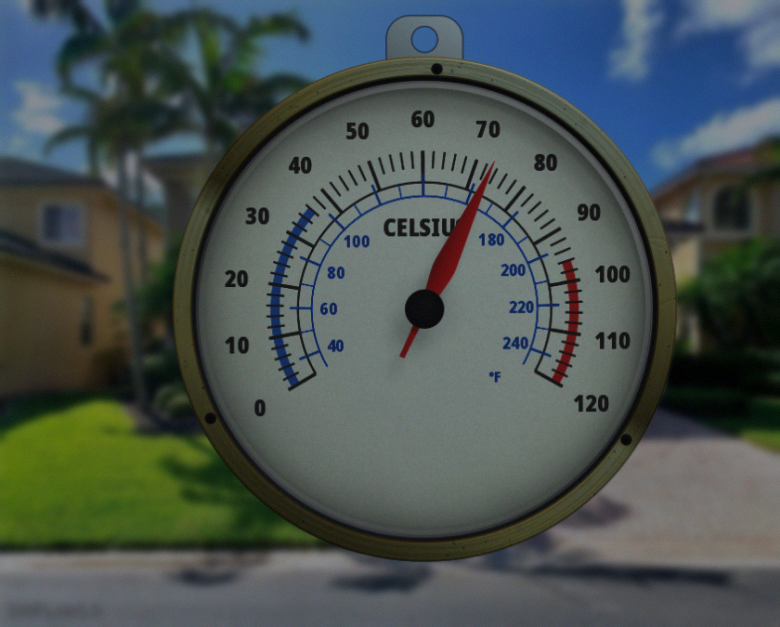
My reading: 73 (°C)
